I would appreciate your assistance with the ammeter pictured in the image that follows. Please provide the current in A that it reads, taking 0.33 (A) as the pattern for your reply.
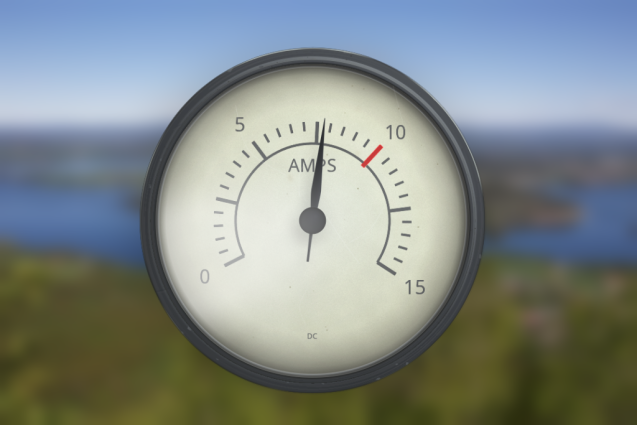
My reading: 7.75 (A)
